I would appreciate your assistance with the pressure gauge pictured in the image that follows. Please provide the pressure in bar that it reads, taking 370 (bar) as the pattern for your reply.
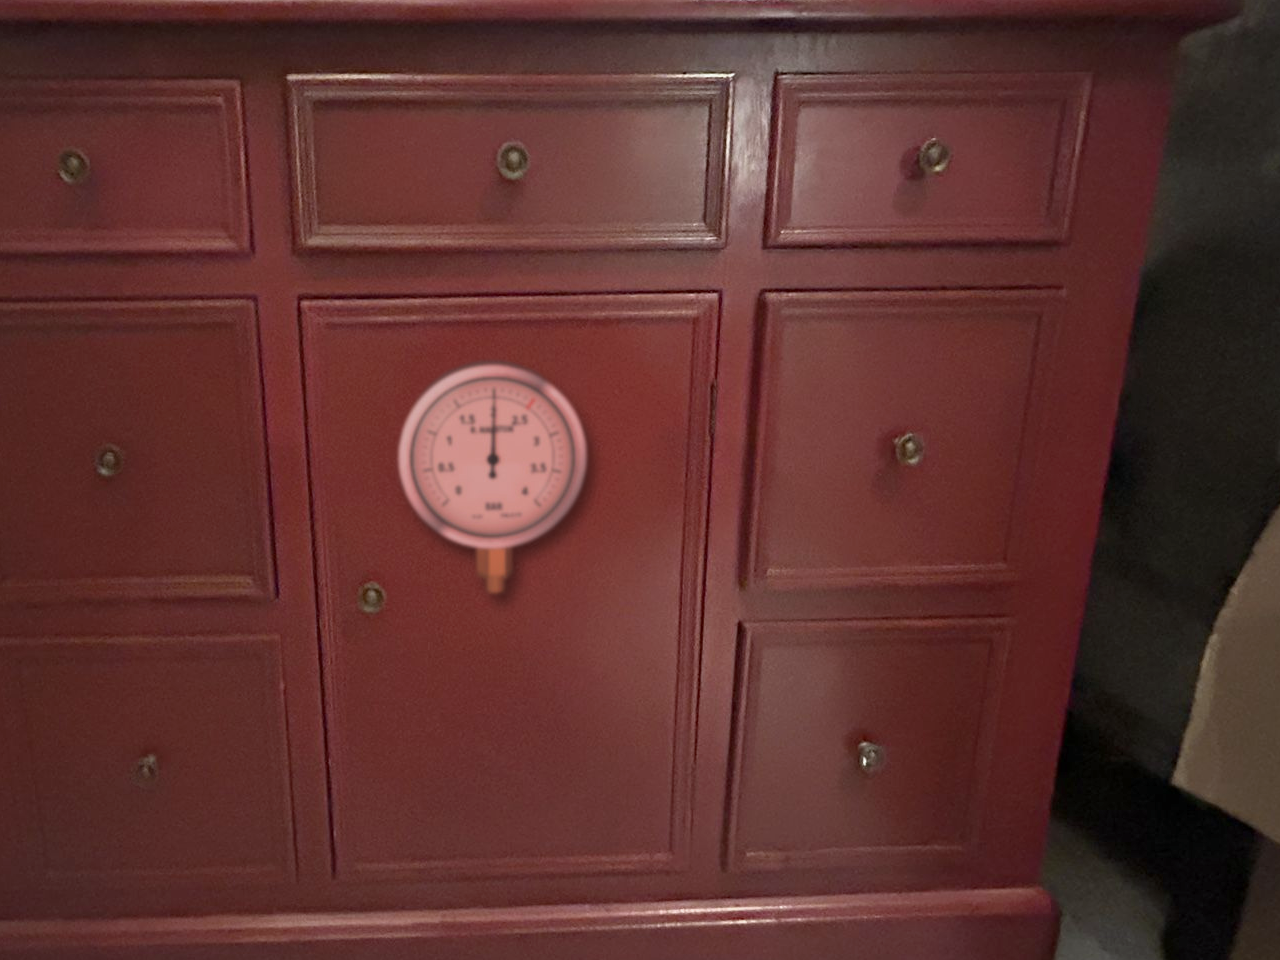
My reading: 2 (bar)
